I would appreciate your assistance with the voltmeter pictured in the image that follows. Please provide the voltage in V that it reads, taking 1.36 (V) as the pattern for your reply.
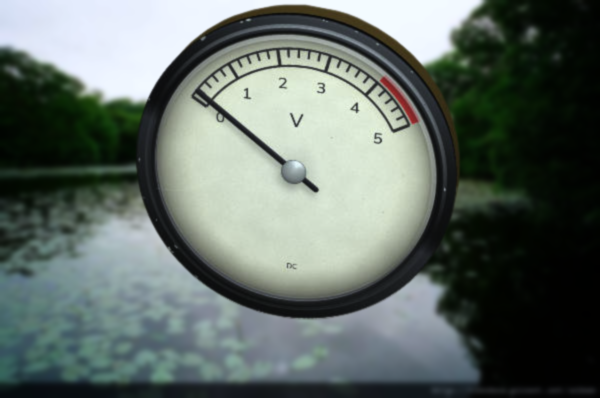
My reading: 0.2 (V)
